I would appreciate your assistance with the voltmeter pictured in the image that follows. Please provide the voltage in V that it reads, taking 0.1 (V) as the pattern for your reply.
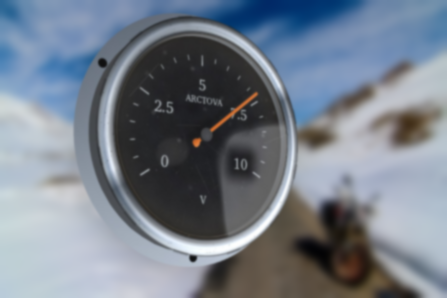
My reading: 7.25 (V)
